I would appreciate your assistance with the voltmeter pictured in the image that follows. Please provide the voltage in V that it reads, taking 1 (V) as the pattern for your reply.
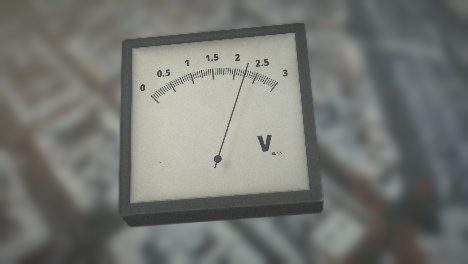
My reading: 2.25 (V)
